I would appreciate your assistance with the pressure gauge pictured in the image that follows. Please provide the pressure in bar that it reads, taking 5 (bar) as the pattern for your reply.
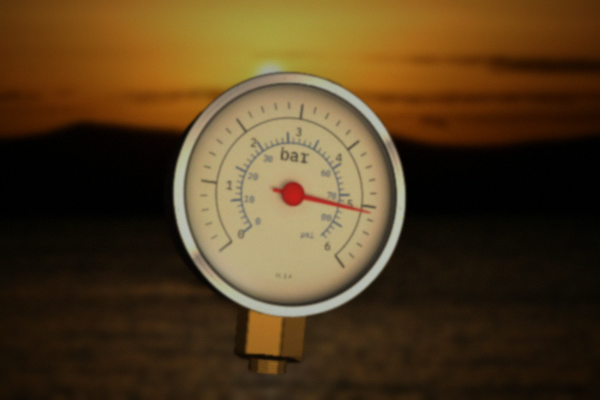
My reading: 5.1 (bar)
